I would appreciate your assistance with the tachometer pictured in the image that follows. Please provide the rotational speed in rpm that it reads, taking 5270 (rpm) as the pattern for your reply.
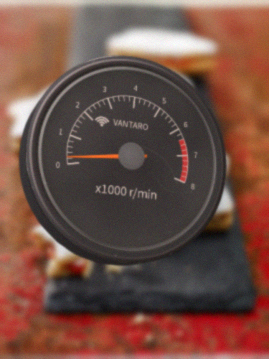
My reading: 200 (rpm)
